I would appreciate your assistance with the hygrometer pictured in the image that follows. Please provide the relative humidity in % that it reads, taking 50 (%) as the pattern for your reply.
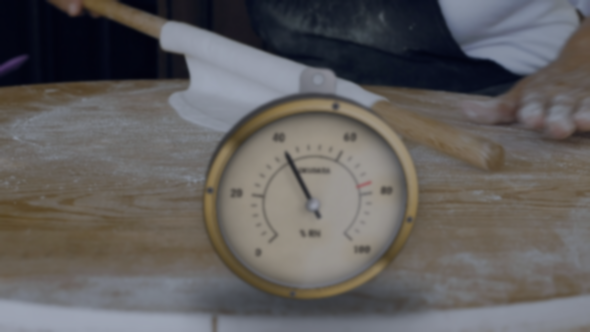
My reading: 40 (%)
